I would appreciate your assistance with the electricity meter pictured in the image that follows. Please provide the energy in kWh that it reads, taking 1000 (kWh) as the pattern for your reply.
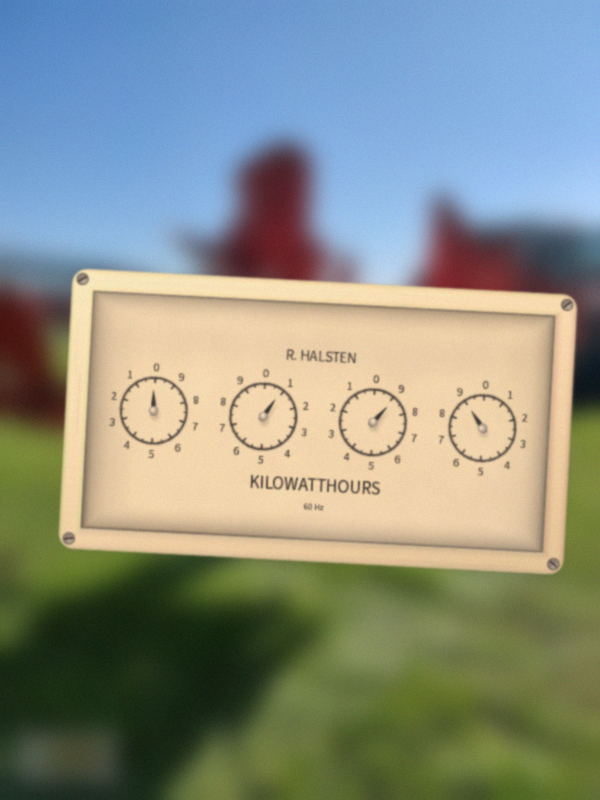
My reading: 89 (kWh)
